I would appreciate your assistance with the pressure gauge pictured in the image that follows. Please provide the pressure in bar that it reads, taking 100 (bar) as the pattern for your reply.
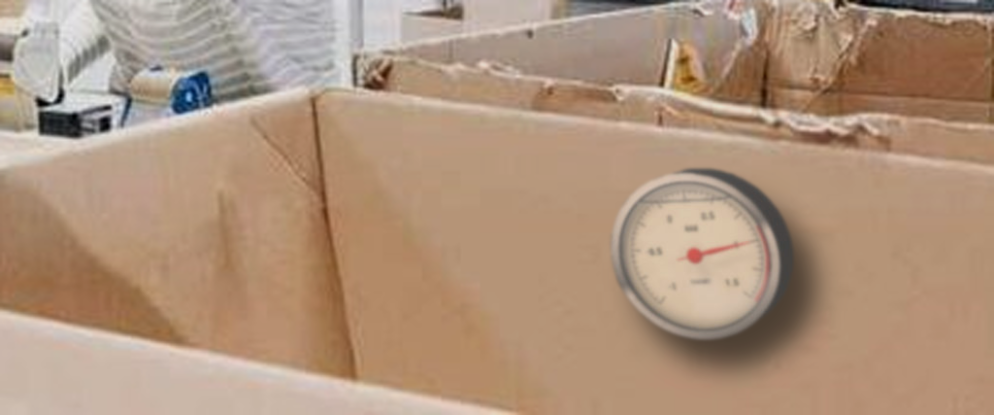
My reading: 1 (bar)
